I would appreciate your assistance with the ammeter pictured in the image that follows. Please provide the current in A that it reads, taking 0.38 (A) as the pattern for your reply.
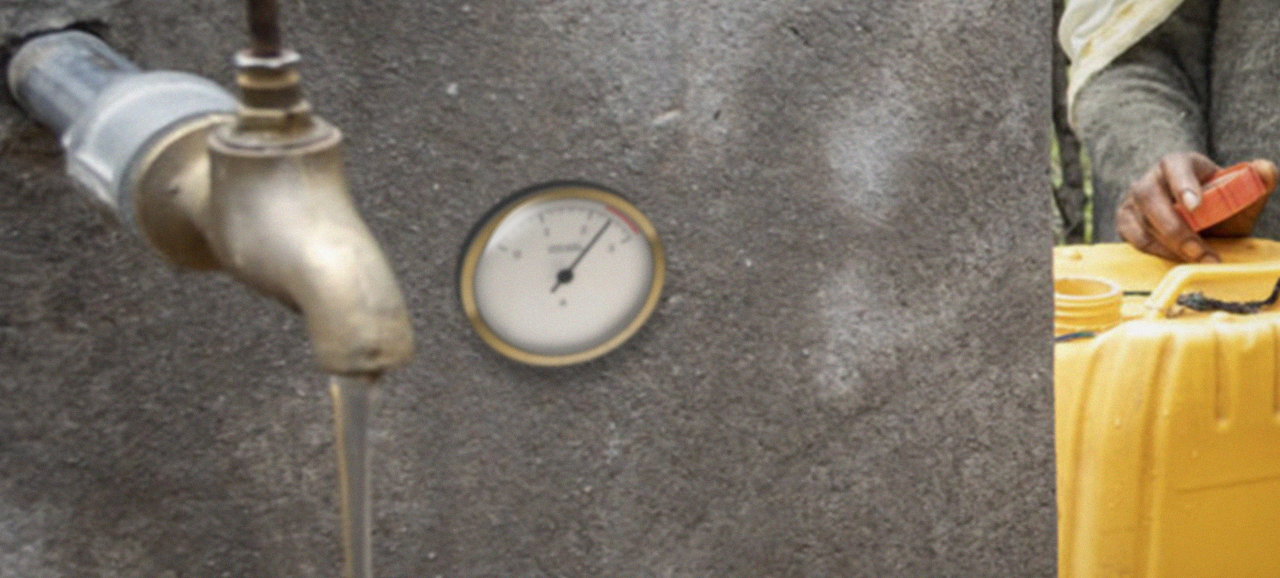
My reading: 2.4 (A)
